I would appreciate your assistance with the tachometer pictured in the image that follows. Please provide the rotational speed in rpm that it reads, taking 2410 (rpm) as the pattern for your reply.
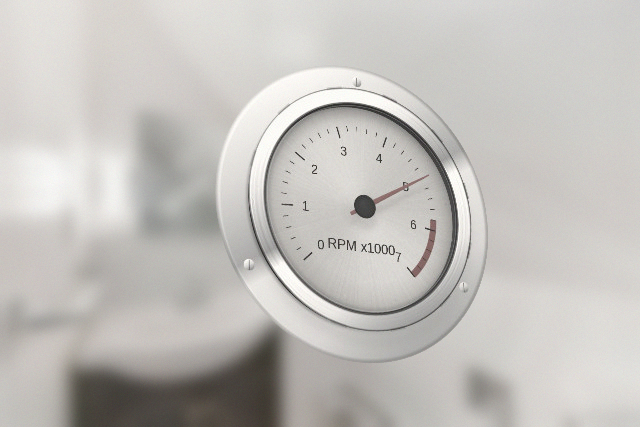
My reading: 5000 (rpm)
